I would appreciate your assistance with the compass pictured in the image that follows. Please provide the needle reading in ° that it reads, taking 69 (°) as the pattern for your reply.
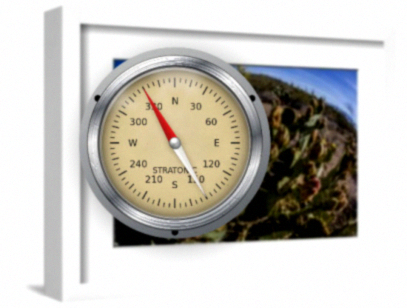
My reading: 330 (°)
